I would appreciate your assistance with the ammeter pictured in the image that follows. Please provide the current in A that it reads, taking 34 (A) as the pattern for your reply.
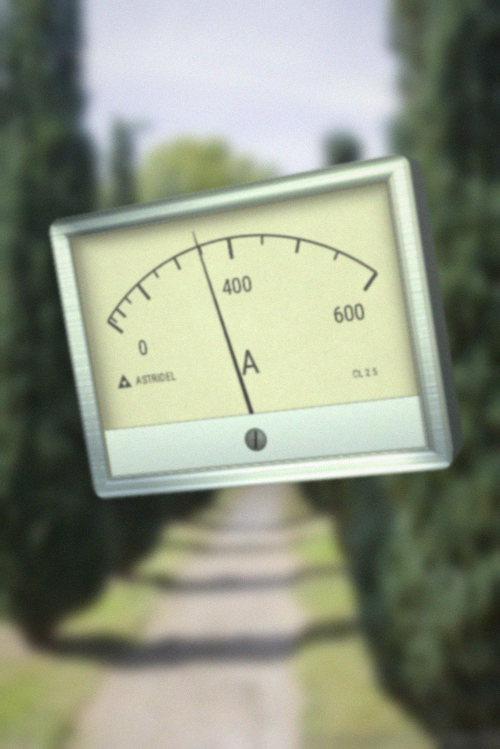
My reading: 350 (A)
